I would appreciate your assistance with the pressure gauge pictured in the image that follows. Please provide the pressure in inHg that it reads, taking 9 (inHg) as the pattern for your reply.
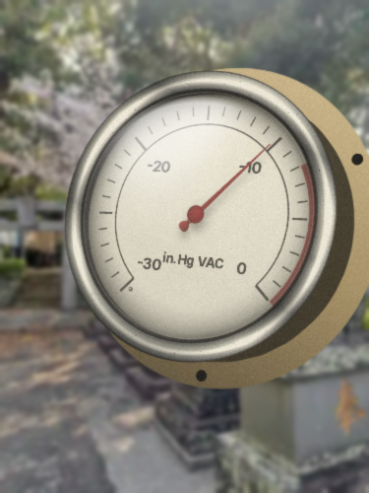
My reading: -10 (inHg)
